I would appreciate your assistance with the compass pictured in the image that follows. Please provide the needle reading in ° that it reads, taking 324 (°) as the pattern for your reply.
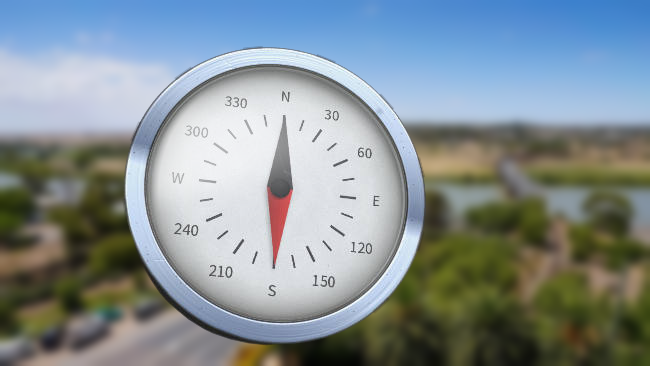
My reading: 180 (°)
